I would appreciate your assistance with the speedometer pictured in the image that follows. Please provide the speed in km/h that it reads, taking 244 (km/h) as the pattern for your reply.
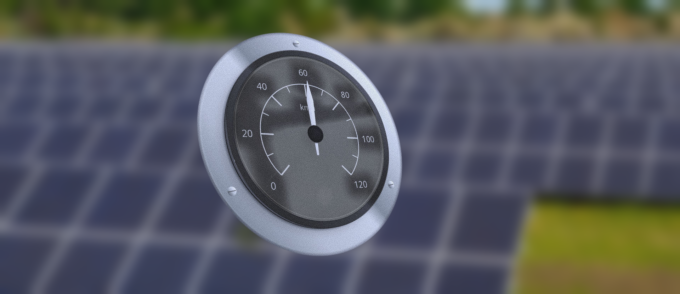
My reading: 60 (km/h)
